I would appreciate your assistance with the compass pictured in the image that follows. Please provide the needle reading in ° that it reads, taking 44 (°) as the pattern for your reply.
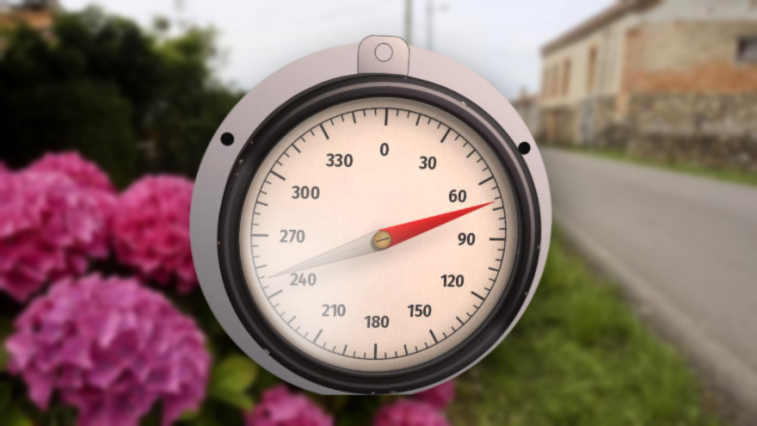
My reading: 70 (°)
